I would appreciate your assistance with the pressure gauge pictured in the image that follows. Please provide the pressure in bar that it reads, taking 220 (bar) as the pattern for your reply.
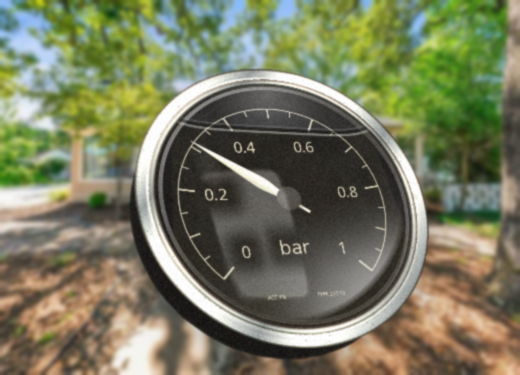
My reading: 0.3 (bar)
